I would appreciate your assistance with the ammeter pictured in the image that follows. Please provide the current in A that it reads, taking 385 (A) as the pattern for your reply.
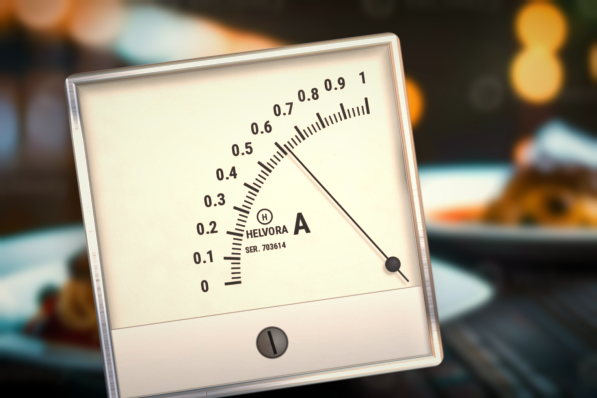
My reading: 0.62 (A)
